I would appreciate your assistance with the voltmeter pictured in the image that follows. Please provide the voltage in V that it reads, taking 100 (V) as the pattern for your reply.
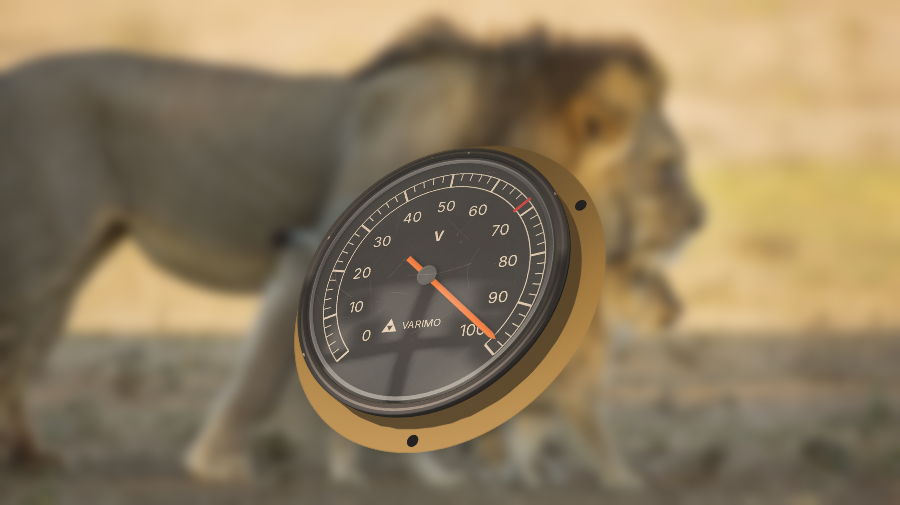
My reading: 98 (V)
